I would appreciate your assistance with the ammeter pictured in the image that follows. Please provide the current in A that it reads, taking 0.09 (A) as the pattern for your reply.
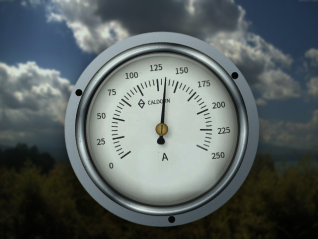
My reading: 135 (A)
